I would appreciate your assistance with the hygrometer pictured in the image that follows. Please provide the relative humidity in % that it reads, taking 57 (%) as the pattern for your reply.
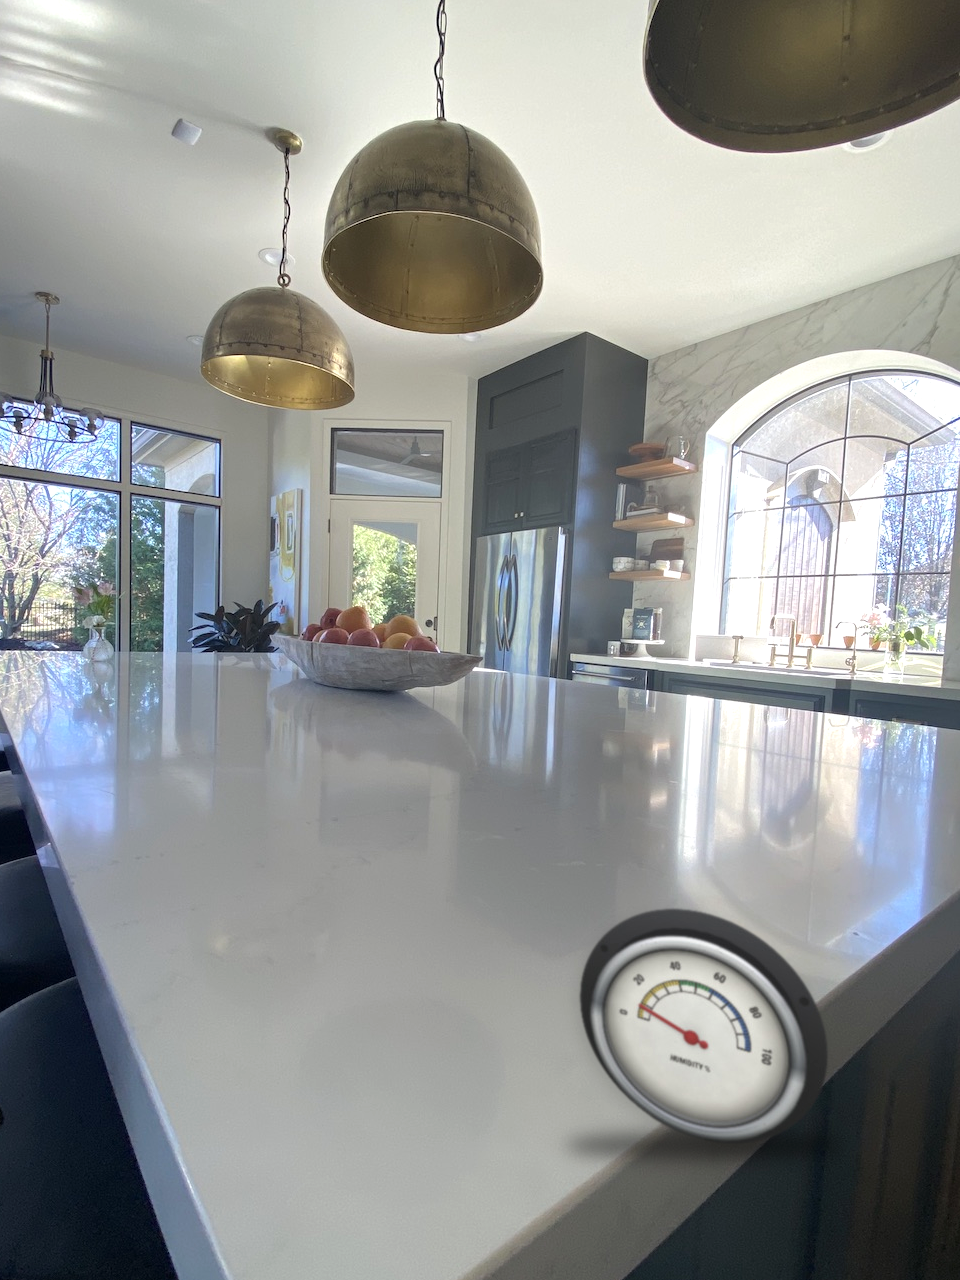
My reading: 10 (%)
